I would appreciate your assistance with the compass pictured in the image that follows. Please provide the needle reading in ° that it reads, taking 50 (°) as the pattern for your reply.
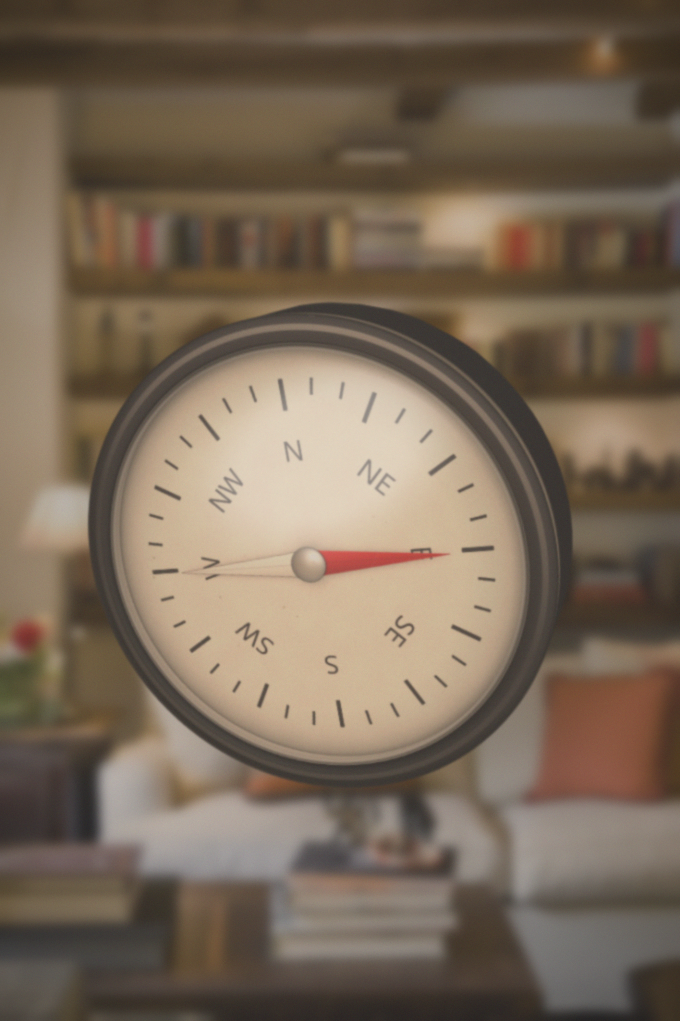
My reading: 90 (°)
